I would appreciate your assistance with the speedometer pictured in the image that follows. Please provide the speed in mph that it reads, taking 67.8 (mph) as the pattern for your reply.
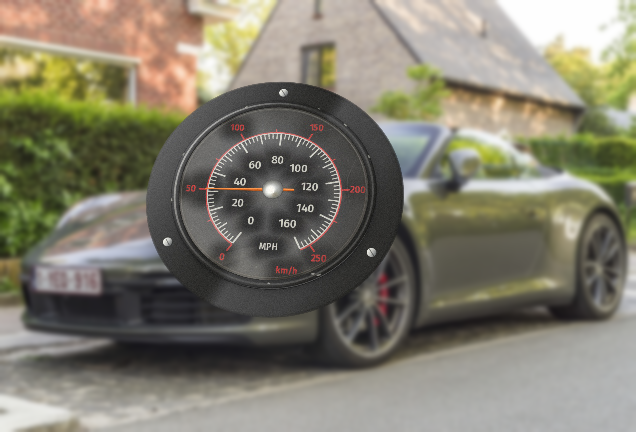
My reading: 30 (mph)
